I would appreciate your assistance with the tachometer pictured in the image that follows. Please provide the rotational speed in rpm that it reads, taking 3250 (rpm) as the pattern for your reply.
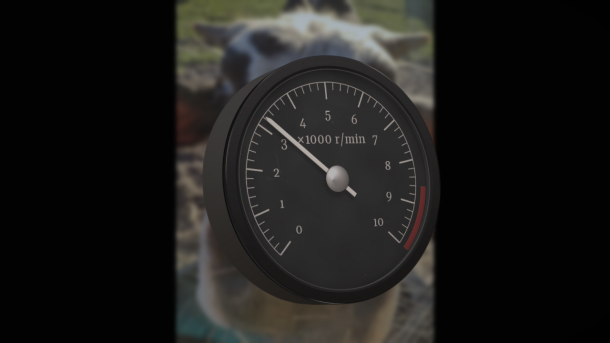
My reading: 3200 (rpm)
